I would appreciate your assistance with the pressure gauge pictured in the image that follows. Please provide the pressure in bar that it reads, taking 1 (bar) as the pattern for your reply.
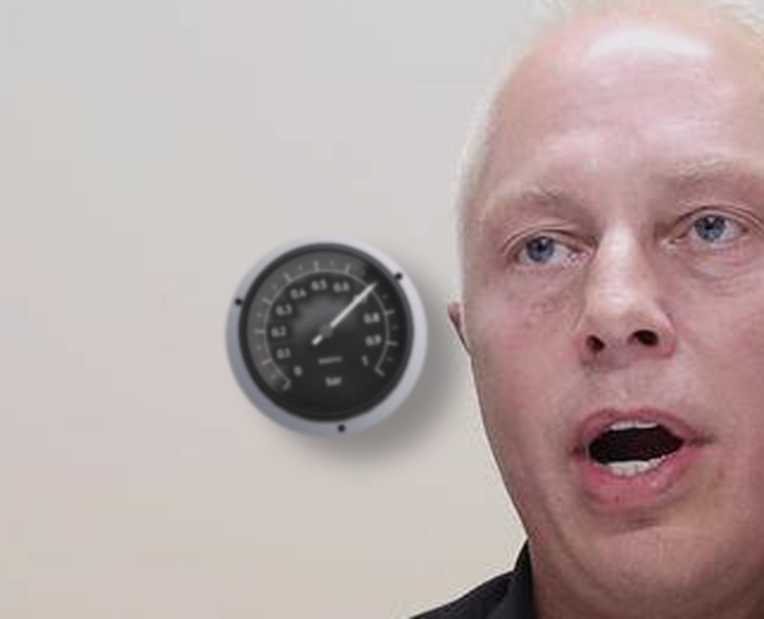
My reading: 0.7 (bar)
